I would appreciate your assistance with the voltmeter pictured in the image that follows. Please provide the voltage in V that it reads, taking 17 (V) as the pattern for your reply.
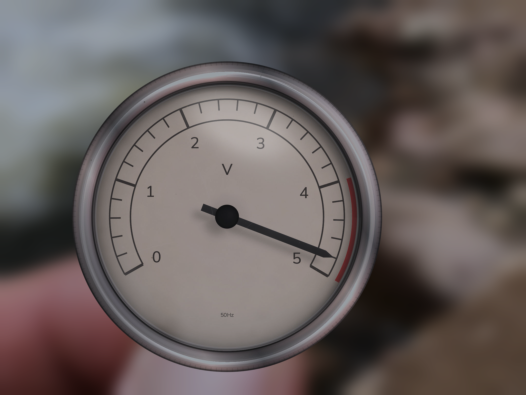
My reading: 4.8 (V)
